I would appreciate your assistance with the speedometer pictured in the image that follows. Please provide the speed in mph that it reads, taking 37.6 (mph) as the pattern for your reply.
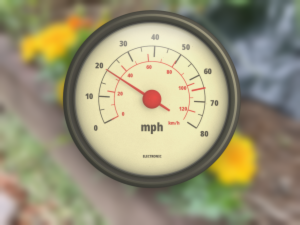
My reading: 20 (mph)
